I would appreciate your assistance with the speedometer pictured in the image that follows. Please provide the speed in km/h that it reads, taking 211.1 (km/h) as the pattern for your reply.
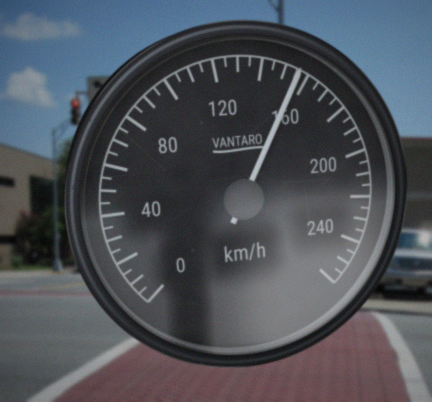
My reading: 155 (km/h)
